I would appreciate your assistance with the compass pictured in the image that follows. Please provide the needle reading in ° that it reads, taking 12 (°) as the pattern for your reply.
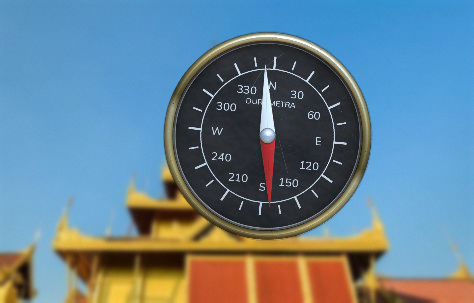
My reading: 172.5 (°)
